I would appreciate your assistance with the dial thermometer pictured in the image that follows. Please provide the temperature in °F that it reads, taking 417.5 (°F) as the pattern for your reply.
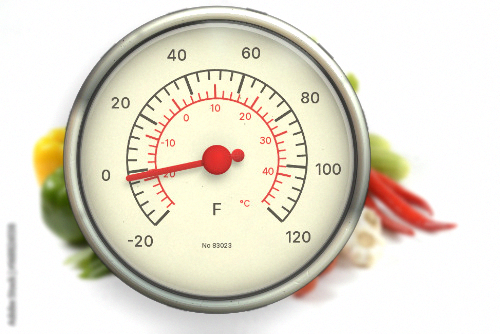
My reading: -2 (°F)
